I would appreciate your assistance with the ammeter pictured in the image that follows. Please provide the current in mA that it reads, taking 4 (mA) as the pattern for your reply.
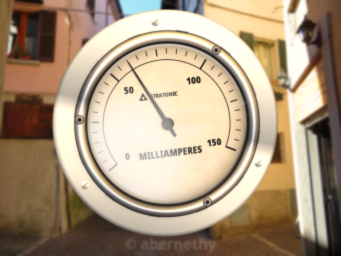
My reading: 60 (mA)
